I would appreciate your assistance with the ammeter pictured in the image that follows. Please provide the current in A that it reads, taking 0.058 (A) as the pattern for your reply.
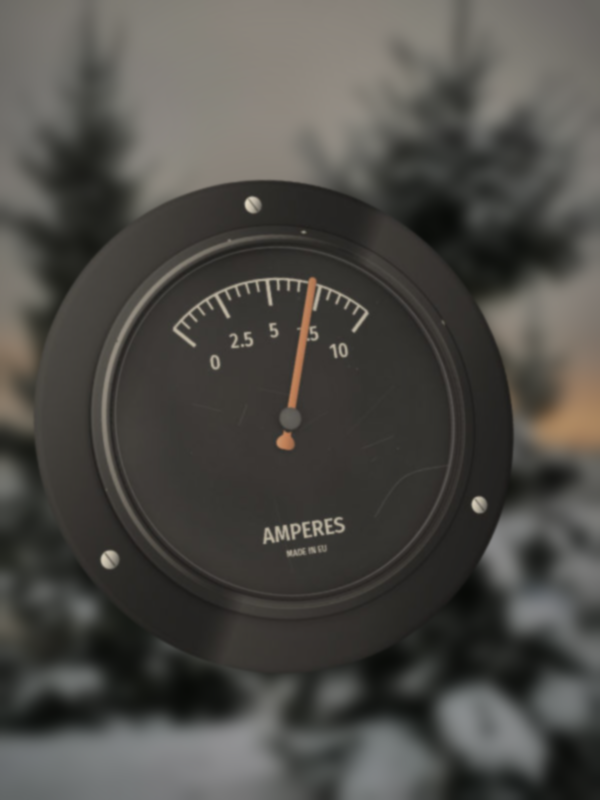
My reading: 7 (A)
